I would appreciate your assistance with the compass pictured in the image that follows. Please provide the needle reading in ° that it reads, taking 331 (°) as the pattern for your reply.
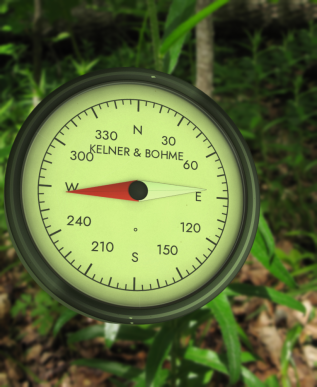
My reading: 265 (°)
